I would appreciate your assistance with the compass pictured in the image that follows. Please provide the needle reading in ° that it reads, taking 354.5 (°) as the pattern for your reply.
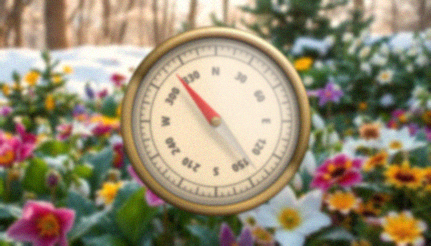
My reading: 320 (°)
